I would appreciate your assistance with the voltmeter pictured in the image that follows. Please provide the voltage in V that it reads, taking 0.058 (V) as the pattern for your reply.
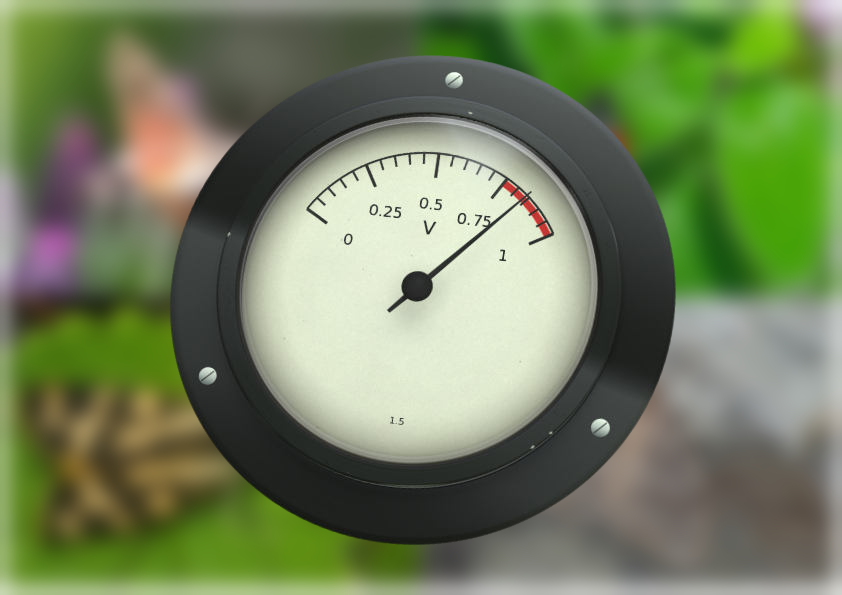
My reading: 0.85 (V)
